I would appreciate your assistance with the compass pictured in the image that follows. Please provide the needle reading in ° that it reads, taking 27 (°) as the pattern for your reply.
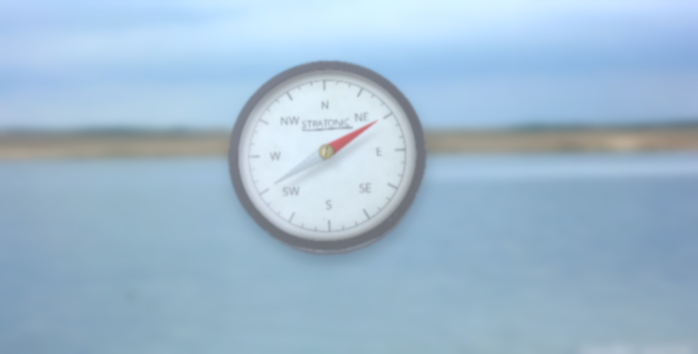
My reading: 60 (°)
